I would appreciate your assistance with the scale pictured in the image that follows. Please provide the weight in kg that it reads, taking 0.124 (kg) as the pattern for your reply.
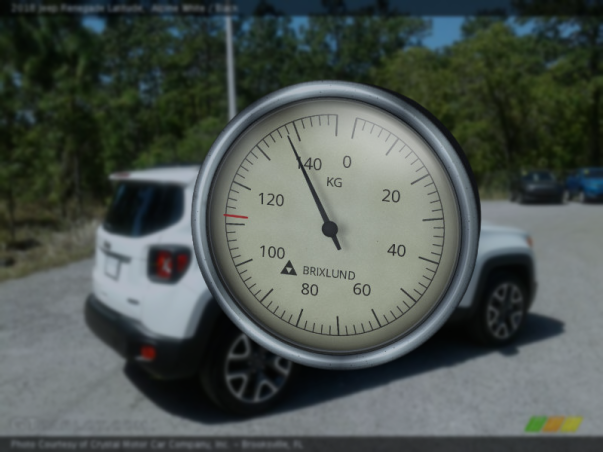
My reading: 138 (kg)
